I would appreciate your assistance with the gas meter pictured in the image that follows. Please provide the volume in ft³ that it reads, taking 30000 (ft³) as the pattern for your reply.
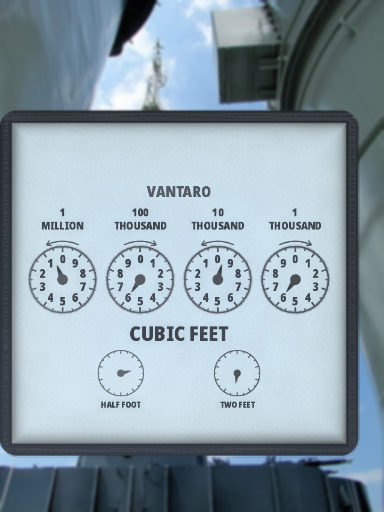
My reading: 59600 (ft³)
